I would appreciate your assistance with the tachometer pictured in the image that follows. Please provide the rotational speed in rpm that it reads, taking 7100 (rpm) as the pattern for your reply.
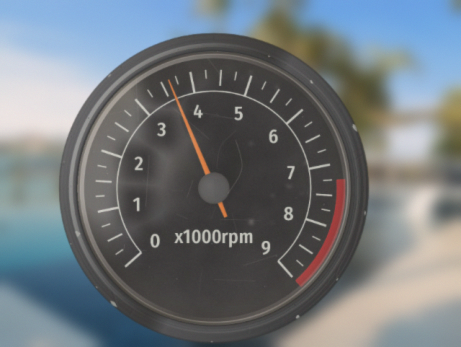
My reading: 3625 (rpm)
